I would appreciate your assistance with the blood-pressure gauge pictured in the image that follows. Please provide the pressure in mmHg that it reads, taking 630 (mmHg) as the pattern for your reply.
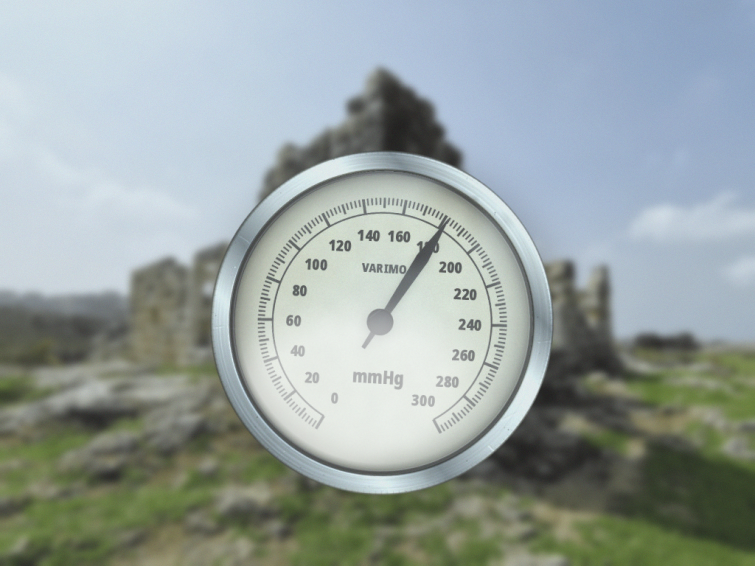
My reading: 182 (mmHg)
